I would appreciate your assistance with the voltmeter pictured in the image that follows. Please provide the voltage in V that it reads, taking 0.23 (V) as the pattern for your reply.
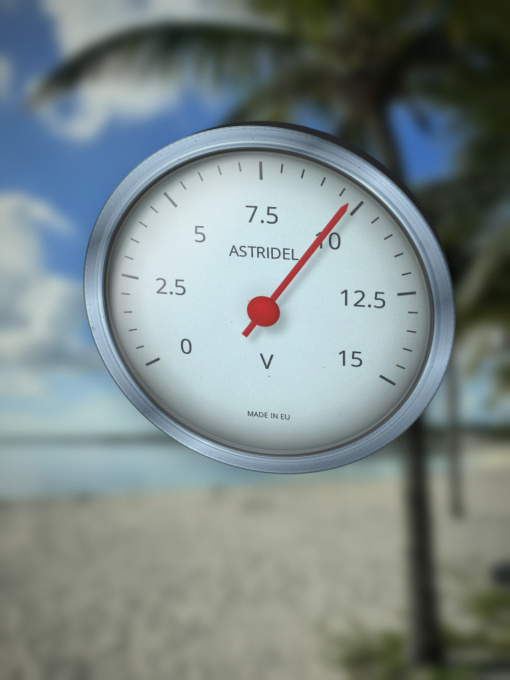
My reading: 9.75 (V)
